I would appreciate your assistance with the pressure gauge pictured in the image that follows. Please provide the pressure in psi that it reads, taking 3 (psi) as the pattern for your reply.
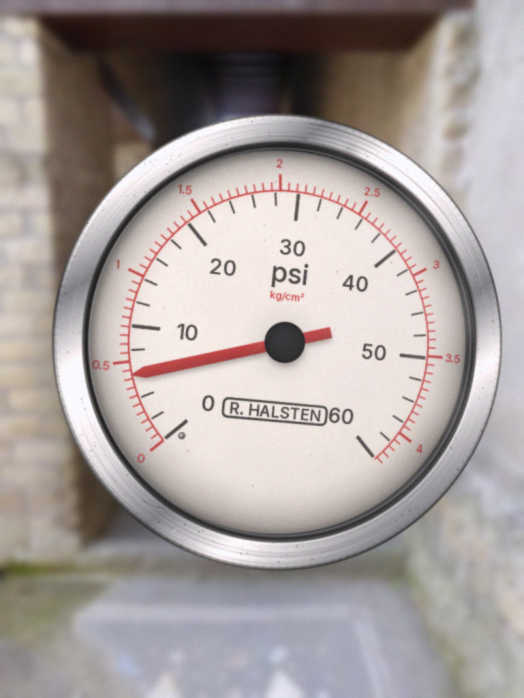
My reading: 6 (psi)
